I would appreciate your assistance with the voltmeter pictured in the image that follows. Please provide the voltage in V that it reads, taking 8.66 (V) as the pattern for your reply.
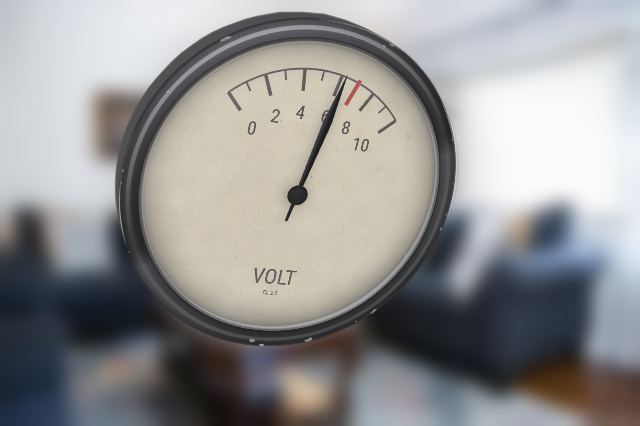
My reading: 6 (V)
